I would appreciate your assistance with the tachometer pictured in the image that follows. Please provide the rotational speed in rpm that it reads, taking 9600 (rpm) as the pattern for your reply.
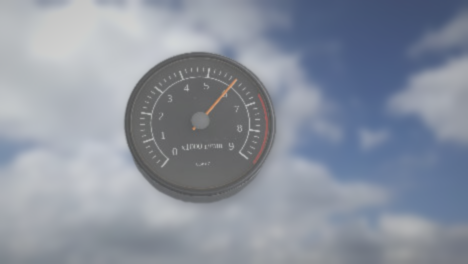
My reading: 6000 (rpm)
